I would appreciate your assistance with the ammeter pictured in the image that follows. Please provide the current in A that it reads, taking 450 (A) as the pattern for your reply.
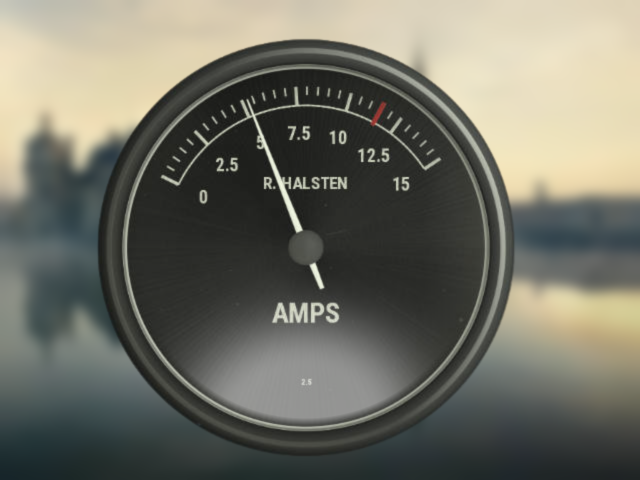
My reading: 5.25 (A)
